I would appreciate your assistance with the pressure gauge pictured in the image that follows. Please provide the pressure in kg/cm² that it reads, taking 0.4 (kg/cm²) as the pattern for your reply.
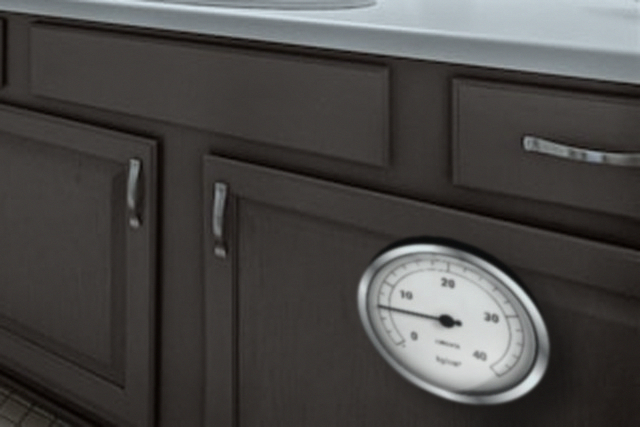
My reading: 6 (kg/cm²)
